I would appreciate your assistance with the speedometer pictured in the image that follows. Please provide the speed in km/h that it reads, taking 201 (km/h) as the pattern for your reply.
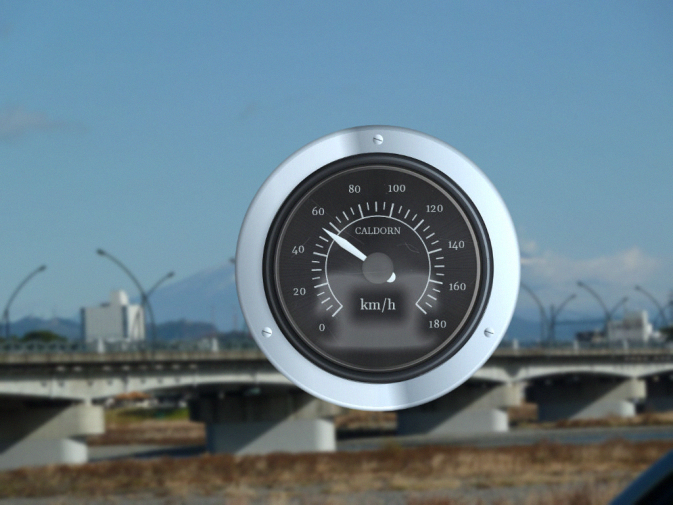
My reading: 55 (km/h)
